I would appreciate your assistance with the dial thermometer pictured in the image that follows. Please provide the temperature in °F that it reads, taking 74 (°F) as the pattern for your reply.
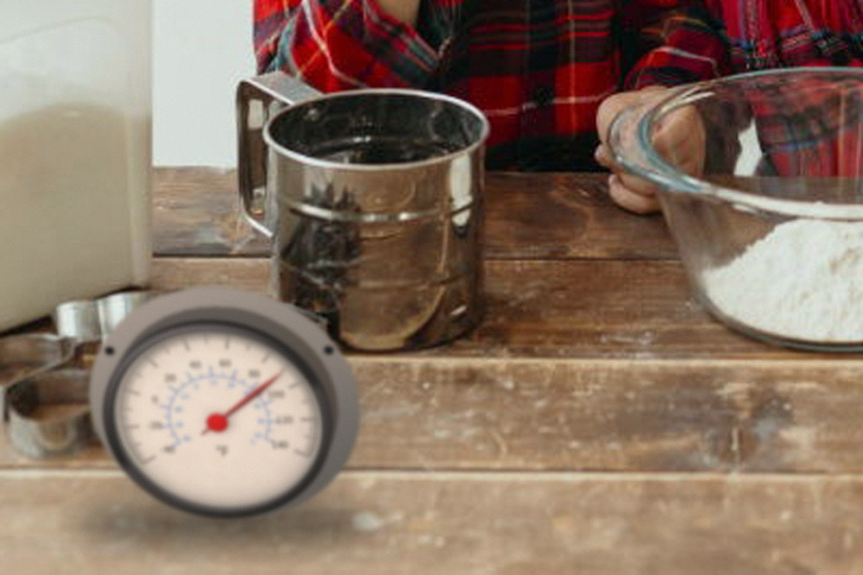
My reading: 90 (°F)
